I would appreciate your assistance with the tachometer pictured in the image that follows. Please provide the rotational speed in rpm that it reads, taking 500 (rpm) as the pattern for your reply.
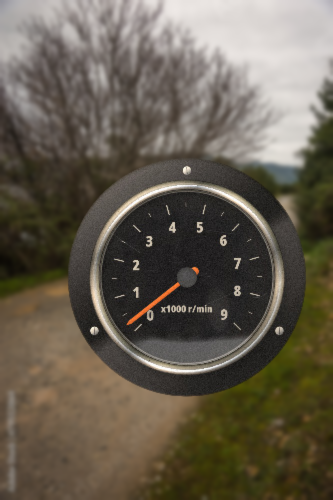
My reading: 250 (rpm)
